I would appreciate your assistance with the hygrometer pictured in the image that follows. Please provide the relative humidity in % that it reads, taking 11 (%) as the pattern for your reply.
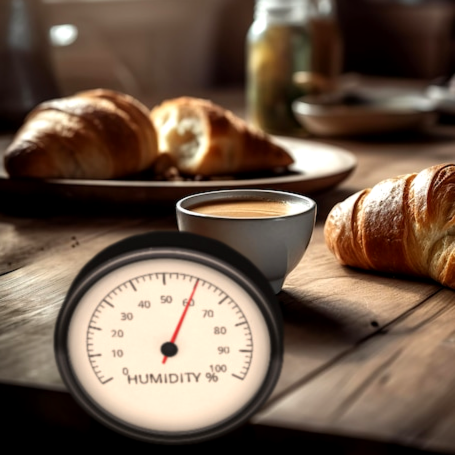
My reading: 60 (%)
